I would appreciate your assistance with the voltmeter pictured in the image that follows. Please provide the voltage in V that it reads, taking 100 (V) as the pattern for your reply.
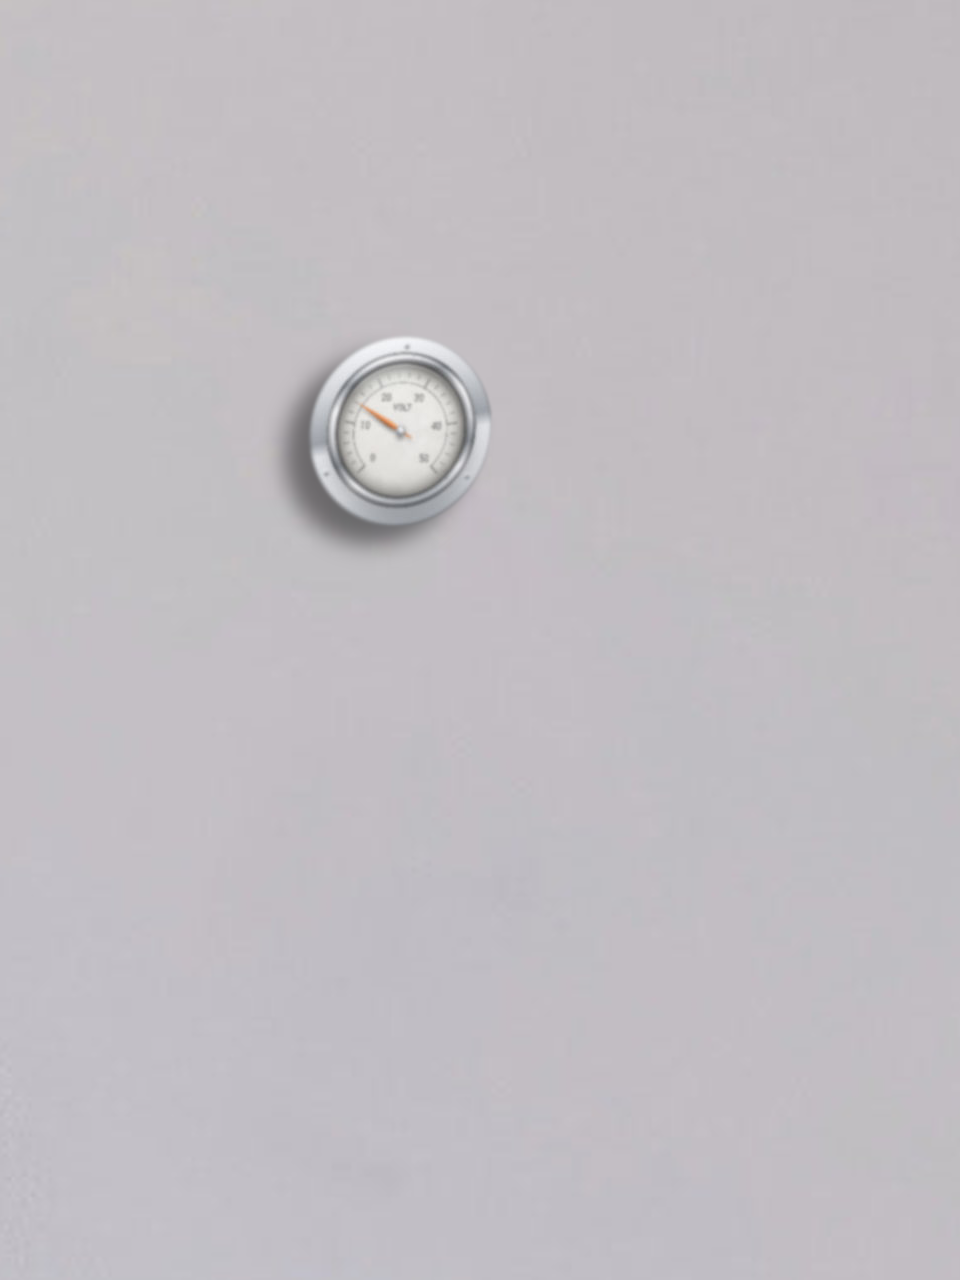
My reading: 14 (V)
